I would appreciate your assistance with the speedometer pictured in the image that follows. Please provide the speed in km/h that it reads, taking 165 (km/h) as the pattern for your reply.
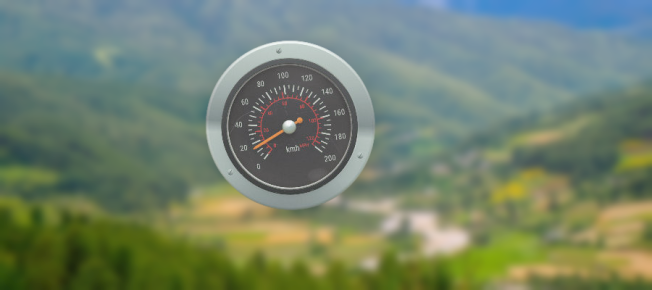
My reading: 15 (km/h)
